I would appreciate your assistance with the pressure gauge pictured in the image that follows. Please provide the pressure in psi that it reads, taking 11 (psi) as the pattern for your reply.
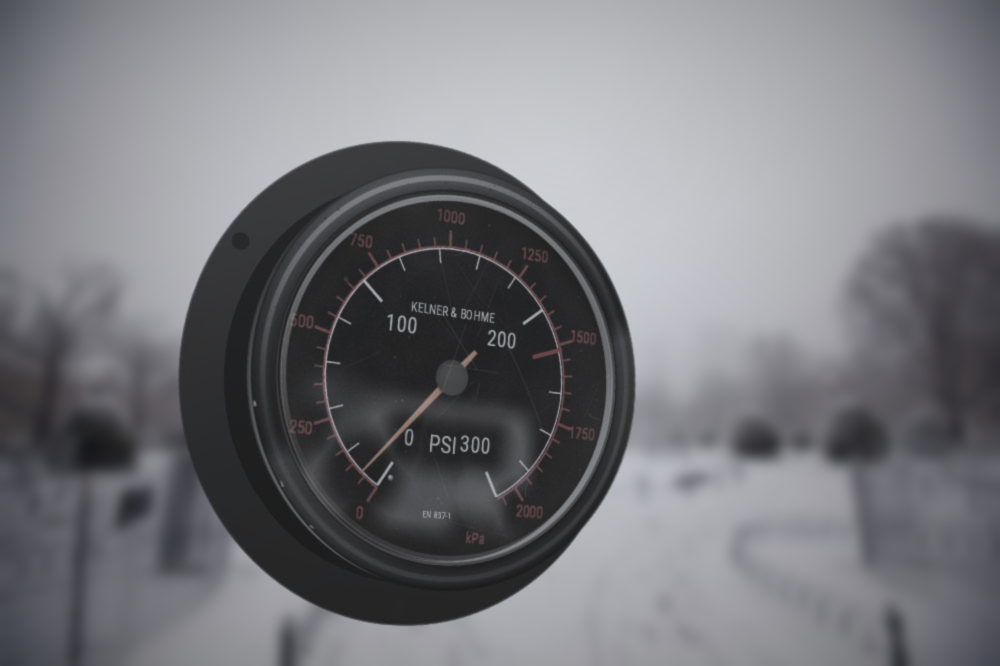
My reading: 10 (psi)
